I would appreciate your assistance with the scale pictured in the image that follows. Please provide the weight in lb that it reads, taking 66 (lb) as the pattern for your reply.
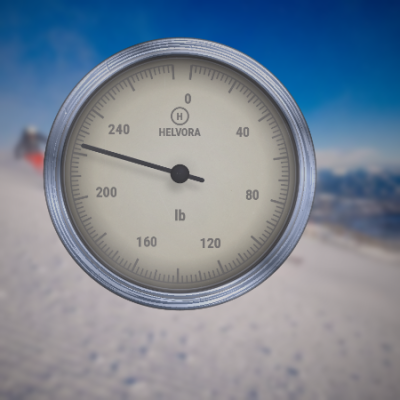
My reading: 224 (lb)
